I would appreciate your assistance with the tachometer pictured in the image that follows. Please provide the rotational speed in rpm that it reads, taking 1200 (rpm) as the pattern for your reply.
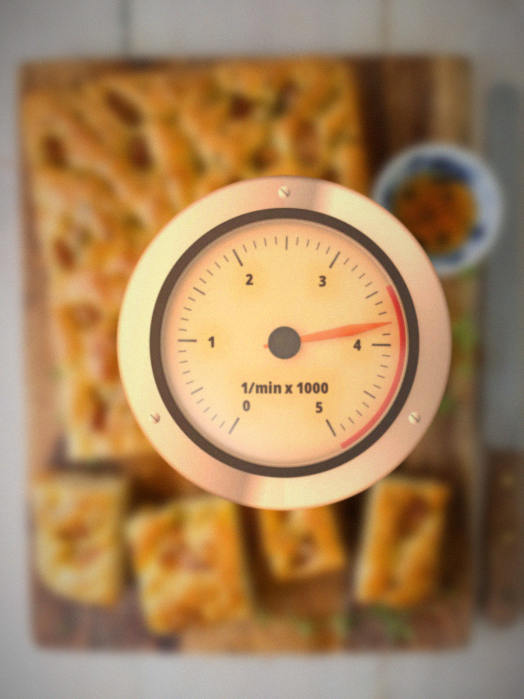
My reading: 3800 (rpm)
